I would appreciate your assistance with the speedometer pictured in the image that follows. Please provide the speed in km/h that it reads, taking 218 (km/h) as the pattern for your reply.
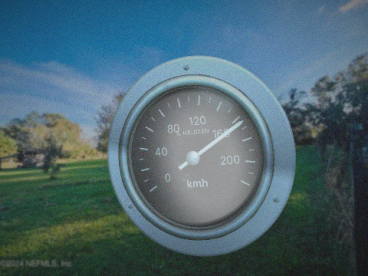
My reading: 165 (km/h)
